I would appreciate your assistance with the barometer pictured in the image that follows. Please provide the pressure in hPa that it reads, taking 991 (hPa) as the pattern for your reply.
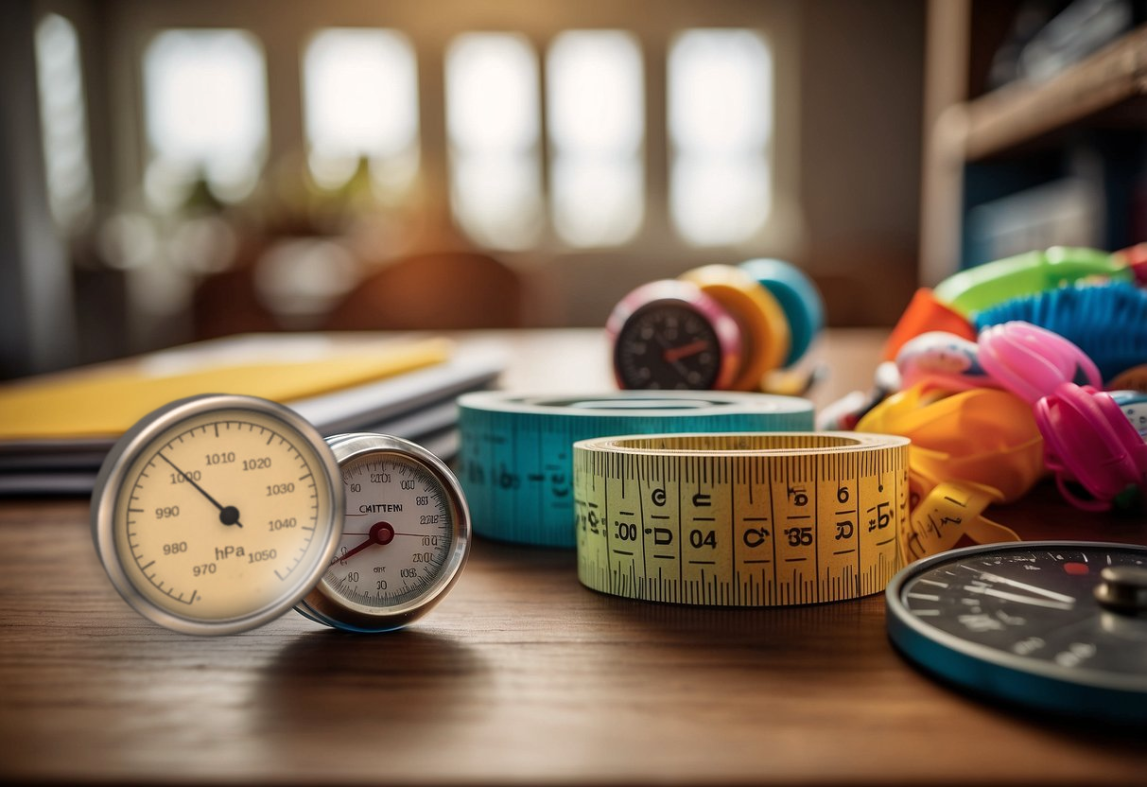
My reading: 1000 (hPa)
